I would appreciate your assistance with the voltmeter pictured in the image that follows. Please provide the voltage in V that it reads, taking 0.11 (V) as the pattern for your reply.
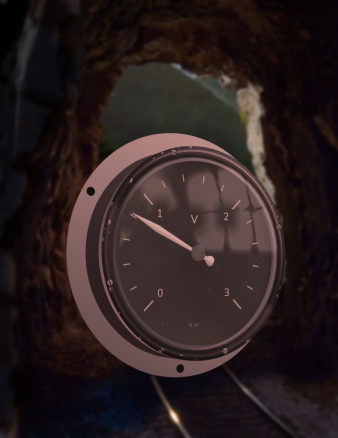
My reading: 0.8 (V)
